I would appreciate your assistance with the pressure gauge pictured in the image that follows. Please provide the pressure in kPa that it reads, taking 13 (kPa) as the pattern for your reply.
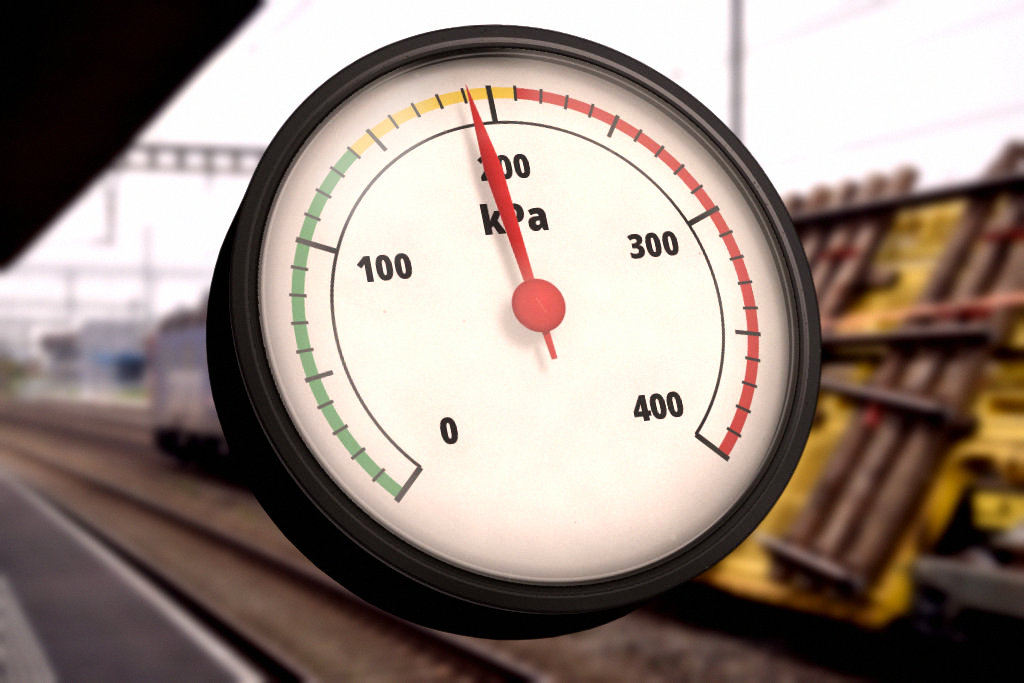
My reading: 190 (kPa)
